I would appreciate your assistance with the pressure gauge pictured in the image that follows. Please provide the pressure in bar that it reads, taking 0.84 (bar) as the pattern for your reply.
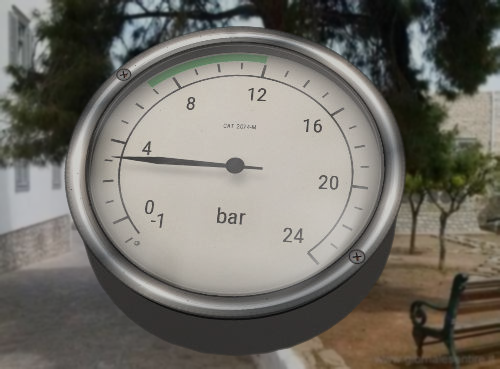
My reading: 3 (bar)
